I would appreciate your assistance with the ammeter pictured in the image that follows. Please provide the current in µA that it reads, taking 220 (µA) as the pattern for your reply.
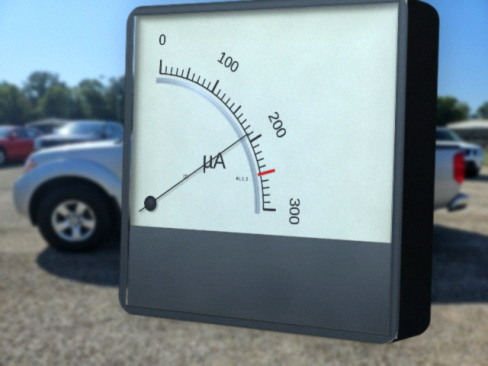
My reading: 190 (µA)
